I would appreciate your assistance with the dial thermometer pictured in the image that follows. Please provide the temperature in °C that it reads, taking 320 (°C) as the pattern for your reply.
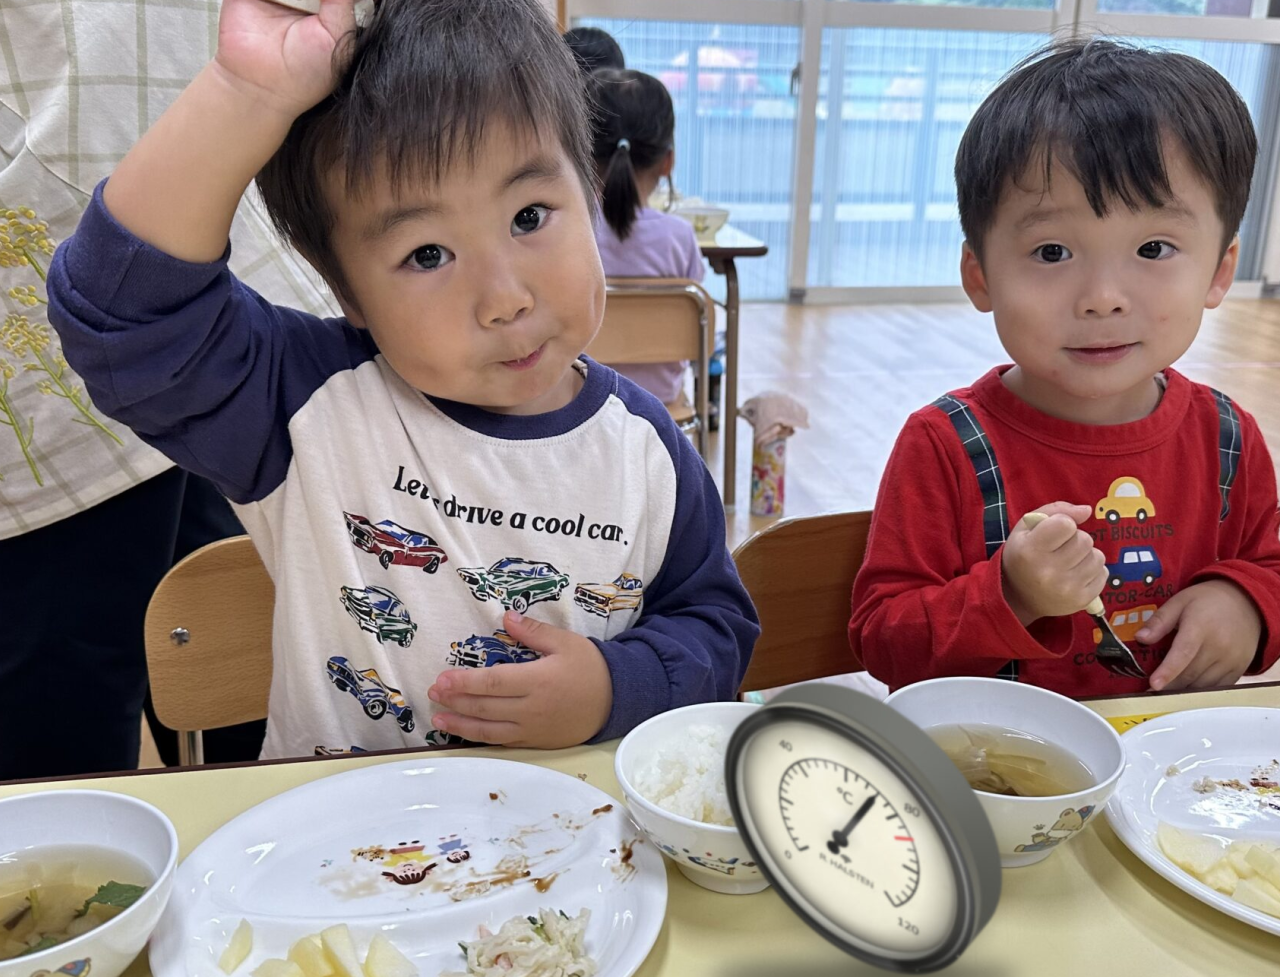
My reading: 72 (°C)
